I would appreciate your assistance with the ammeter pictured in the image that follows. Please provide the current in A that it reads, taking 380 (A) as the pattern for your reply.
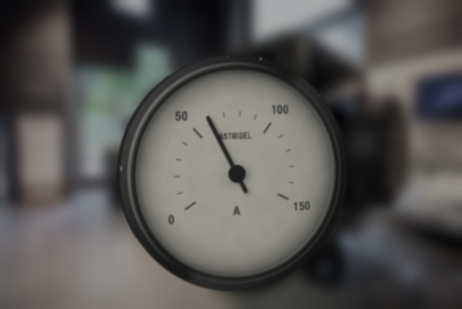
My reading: 60 (A)
